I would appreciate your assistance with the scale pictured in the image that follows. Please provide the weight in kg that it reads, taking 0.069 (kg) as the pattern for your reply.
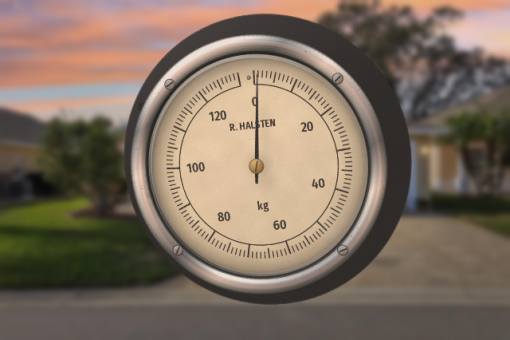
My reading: 1 (kg)
